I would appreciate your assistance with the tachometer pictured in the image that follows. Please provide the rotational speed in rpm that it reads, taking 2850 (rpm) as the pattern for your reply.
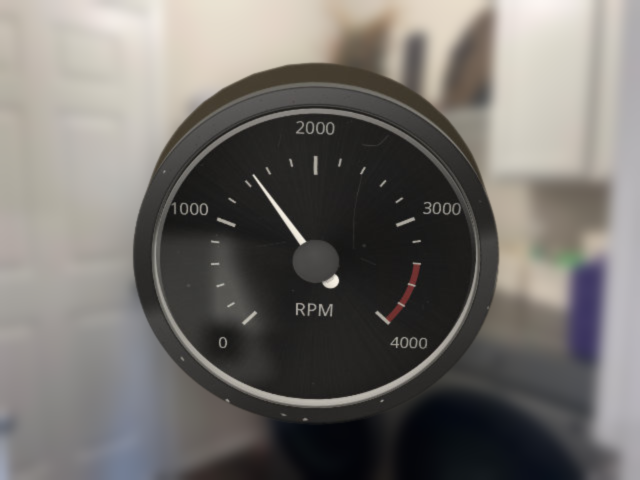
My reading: 1500 (rpm)
